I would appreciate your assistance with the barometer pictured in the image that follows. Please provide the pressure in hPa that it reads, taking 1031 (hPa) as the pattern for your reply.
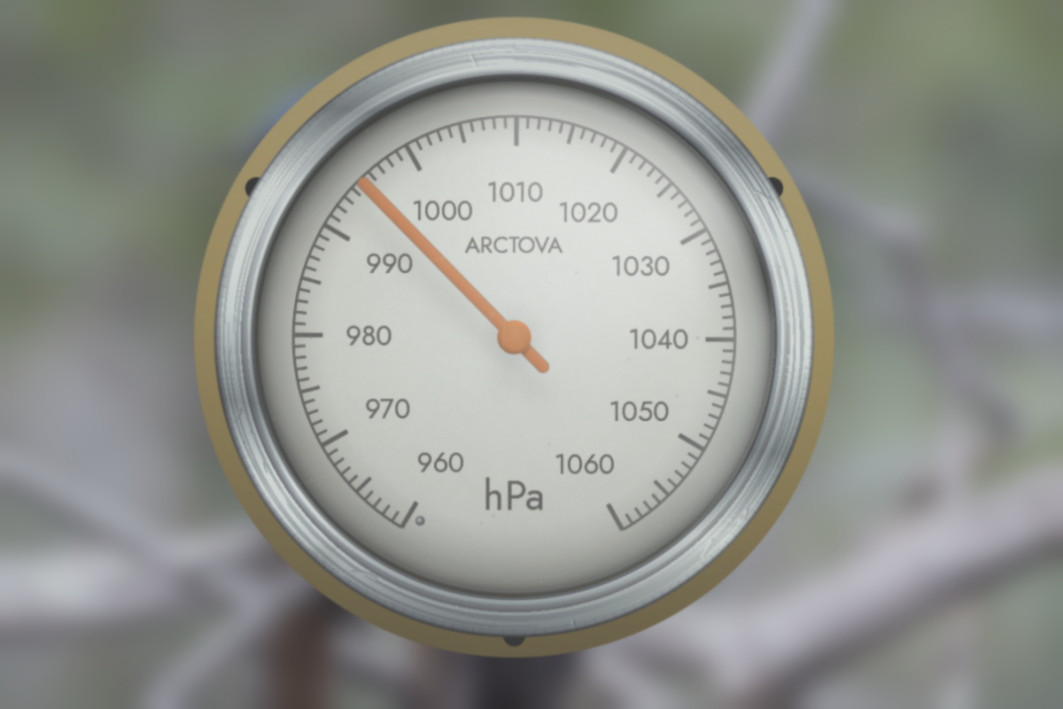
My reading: 995 (hPa)
